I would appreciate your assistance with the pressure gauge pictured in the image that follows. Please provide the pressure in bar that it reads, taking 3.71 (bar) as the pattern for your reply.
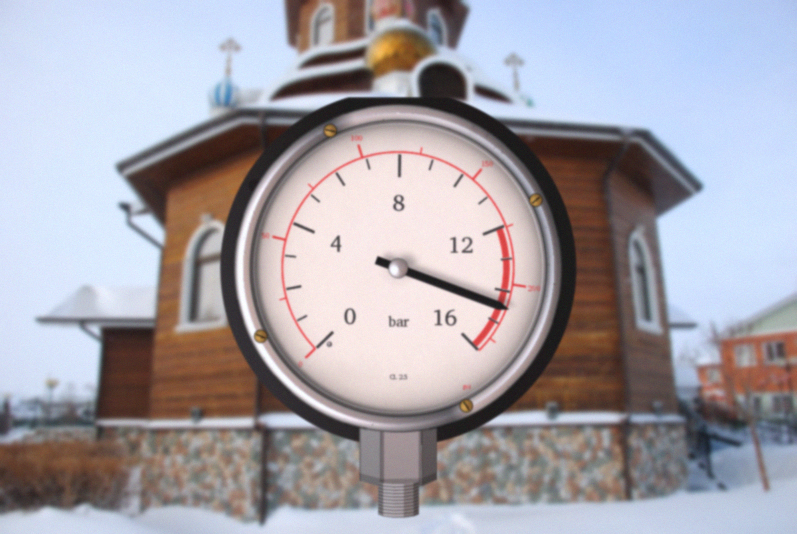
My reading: 14.5 (bar)
